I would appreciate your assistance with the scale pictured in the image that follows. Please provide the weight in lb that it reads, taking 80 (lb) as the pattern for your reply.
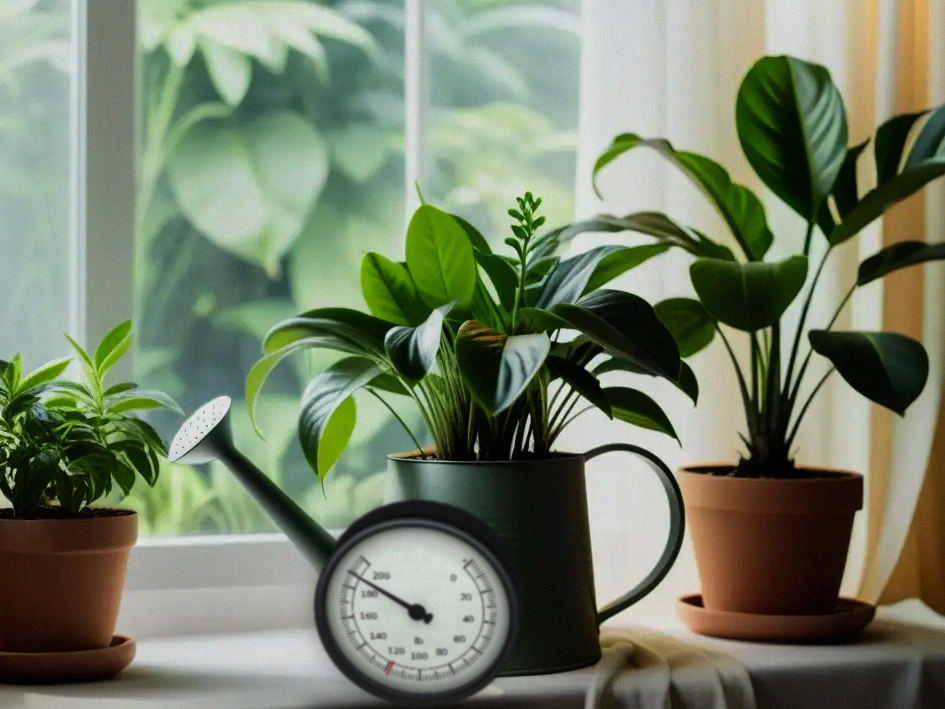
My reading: 190 (lb)
